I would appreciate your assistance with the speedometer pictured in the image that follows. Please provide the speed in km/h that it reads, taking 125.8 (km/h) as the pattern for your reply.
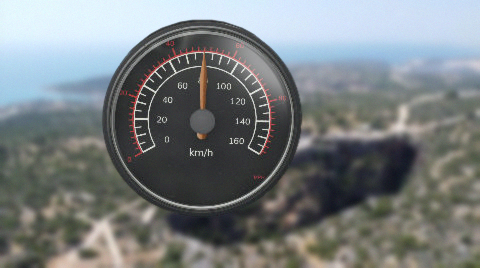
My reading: 80 (km/h)
